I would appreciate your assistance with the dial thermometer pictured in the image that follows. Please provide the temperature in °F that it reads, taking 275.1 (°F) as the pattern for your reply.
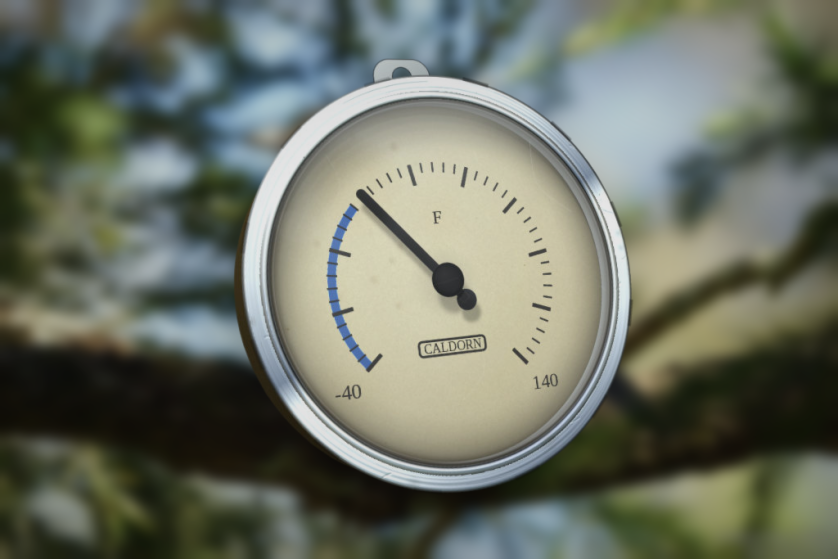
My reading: 20 (°F)
